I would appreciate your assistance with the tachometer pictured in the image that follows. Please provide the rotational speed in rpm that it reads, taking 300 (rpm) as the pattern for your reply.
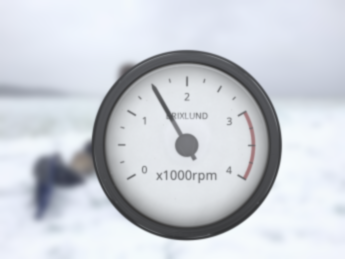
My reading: 1500 (rpm)
